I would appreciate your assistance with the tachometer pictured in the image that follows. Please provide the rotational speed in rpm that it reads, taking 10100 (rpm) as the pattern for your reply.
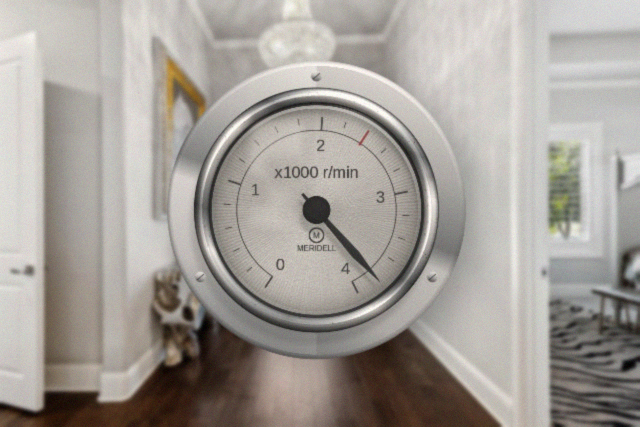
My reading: 3800 (rpm)
